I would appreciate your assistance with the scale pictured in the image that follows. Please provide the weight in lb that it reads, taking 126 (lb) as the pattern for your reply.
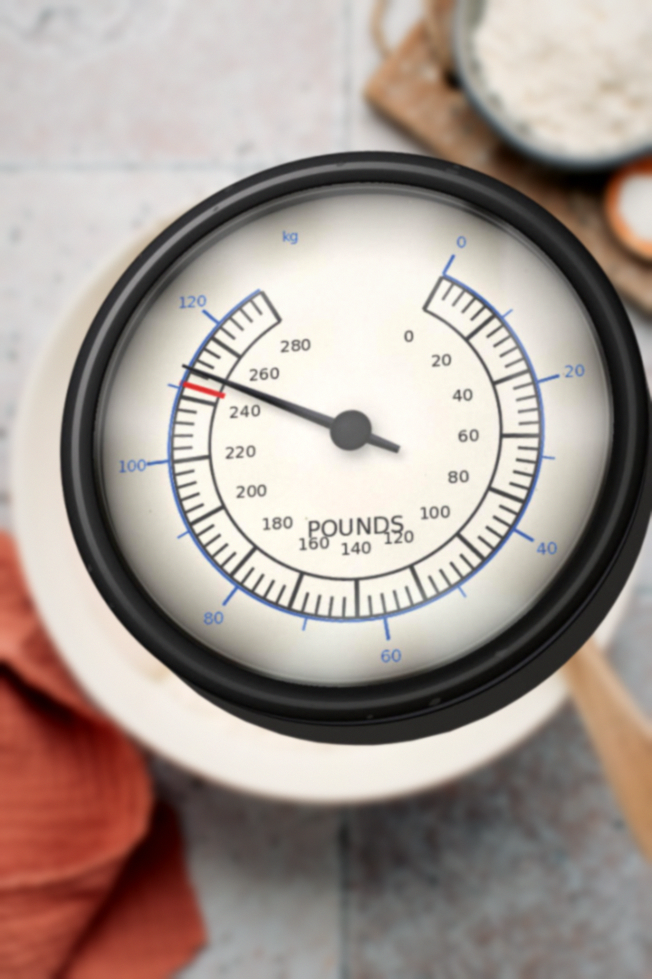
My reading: 248 (lb)
